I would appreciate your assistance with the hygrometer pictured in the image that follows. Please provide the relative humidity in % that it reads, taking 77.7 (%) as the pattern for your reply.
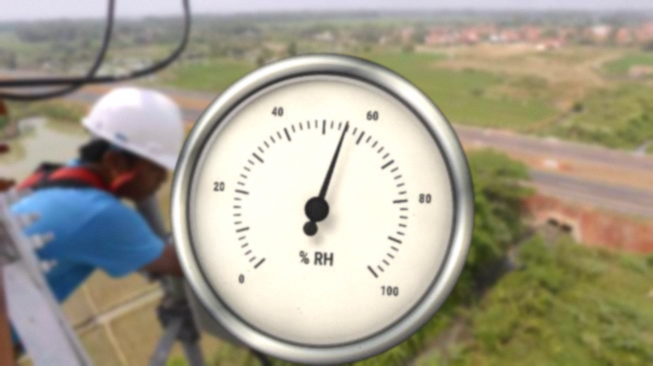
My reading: 56 (%)
